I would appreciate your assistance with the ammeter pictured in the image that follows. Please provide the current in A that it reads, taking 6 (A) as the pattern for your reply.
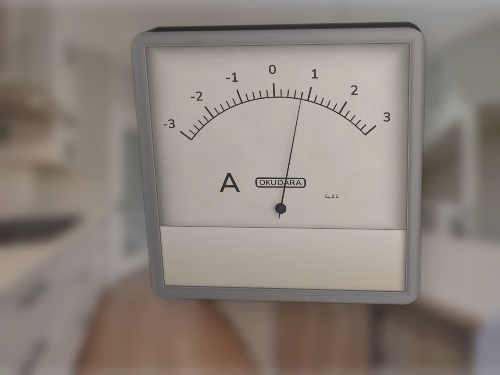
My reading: 0.8 (A)
